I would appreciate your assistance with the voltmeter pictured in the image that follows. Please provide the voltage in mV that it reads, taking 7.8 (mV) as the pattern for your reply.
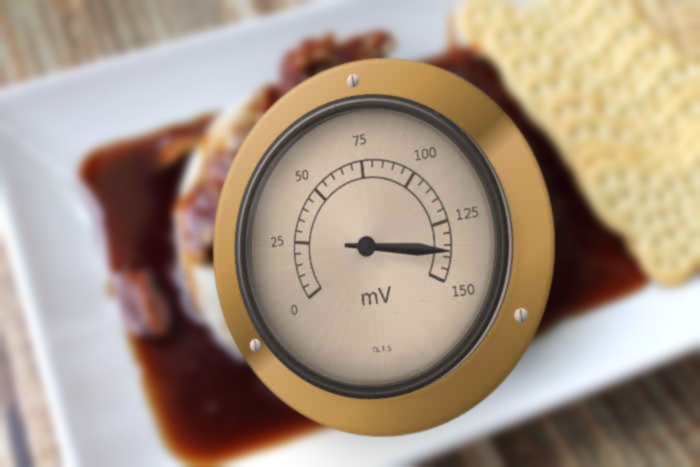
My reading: 137.5 (mV)
